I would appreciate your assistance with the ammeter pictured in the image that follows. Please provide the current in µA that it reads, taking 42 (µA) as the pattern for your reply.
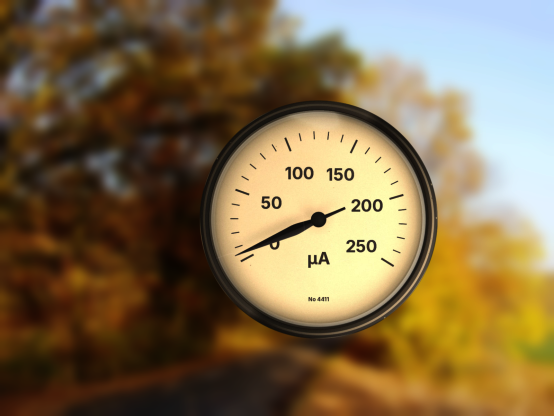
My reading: 5 (µA)
